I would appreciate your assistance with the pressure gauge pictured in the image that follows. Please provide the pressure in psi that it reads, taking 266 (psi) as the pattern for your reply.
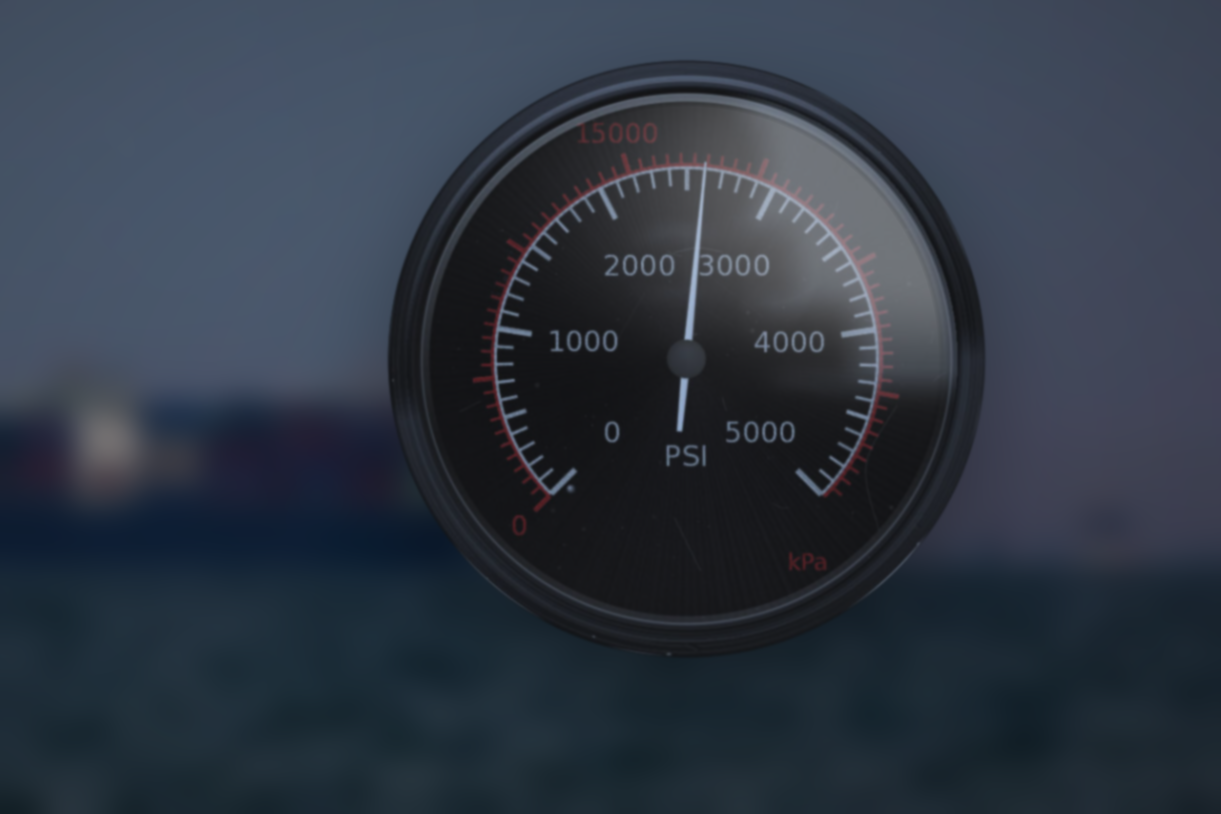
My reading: 2600 (psi)
